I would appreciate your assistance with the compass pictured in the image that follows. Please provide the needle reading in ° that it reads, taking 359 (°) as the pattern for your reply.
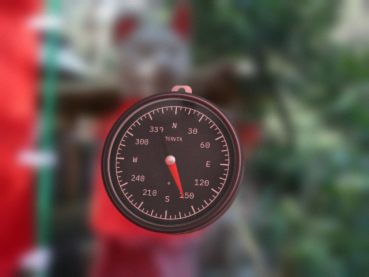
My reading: 155 (°)
